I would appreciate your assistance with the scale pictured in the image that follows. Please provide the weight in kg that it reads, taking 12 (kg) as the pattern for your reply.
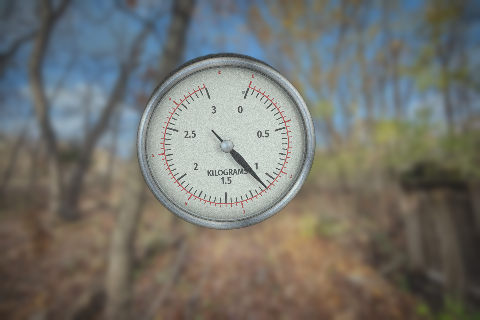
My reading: 1.1 (kg)
